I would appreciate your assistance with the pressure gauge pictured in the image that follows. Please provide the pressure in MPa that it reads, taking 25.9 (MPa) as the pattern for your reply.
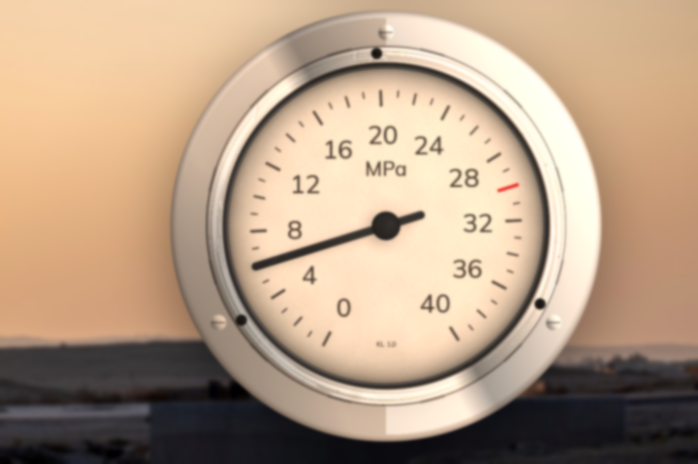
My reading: 6 (MPa)
